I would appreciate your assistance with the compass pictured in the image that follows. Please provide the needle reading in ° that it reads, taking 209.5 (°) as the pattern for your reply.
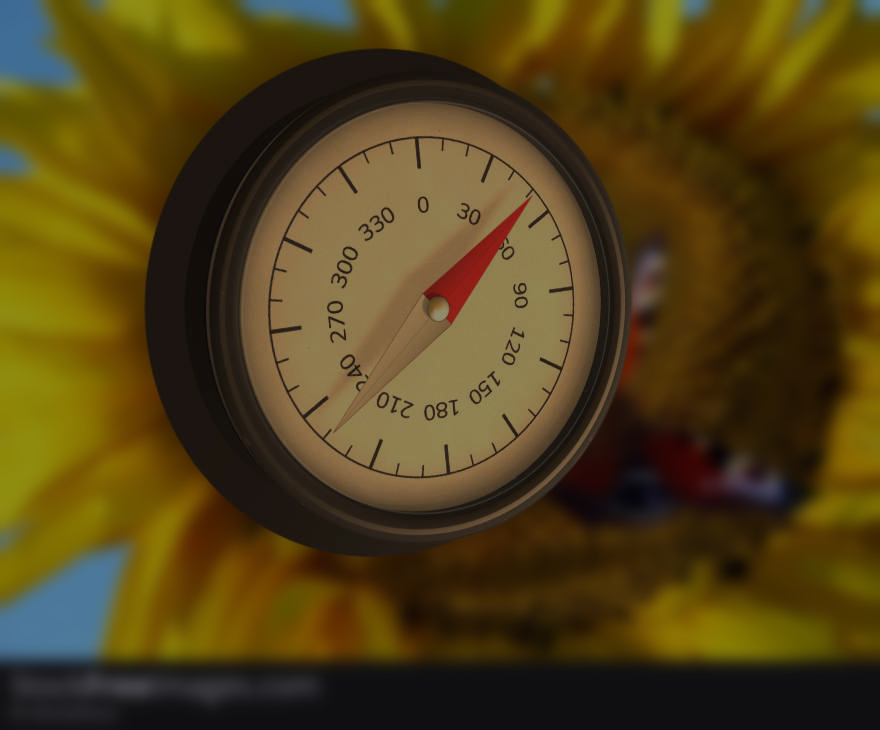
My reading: 50 (°)
